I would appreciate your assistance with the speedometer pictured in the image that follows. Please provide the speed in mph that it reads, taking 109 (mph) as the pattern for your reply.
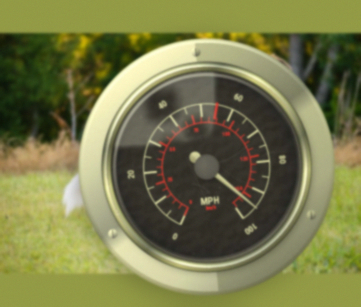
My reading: 95 (mph)
